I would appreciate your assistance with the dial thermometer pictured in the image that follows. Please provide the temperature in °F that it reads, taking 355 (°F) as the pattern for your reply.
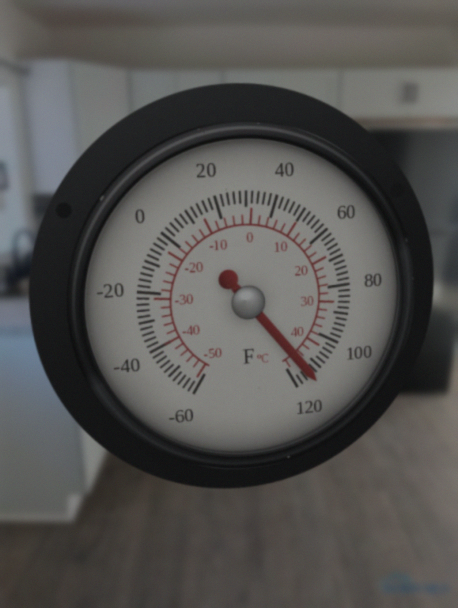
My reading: 114 (°F)
